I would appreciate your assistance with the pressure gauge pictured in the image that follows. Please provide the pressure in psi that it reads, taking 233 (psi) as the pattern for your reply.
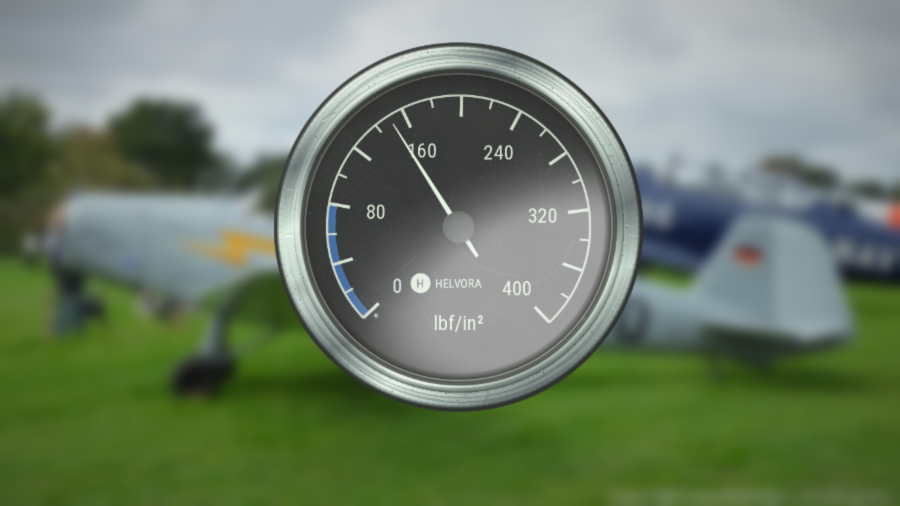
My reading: 150 (psi)
